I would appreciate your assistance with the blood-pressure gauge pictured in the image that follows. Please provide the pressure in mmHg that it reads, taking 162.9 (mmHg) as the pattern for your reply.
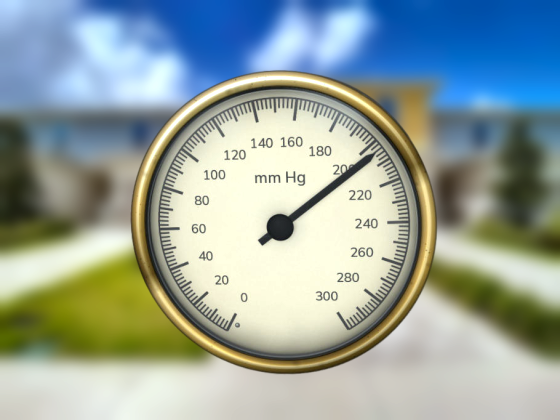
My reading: 204 (mmHg)
